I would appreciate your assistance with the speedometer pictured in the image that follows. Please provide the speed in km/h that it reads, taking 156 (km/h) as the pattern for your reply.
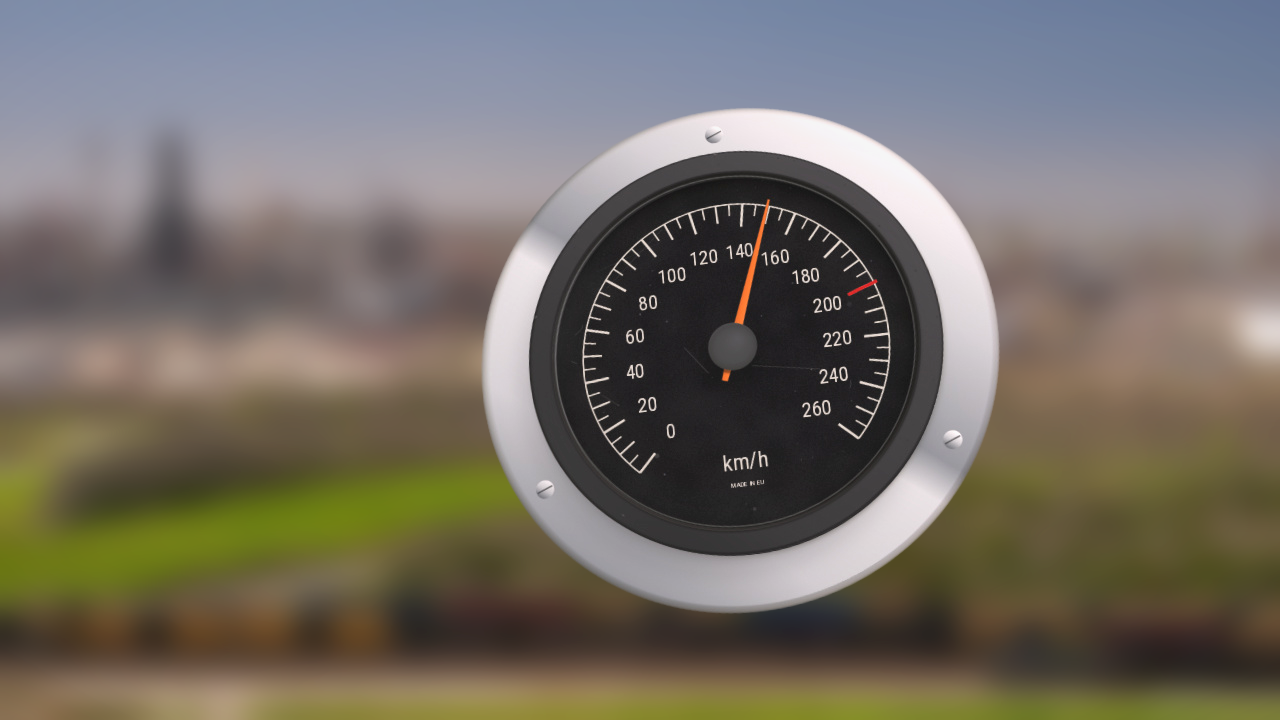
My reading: 150 (km/h)
